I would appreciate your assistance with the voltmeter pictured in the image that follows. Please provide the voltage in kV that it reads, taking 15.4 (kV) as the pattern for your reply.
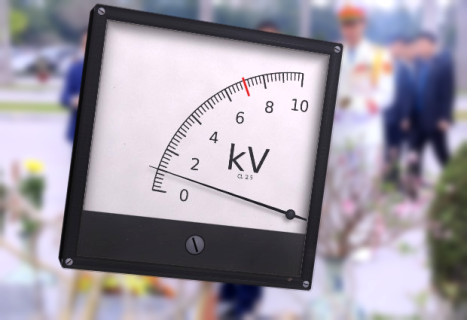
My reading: 1 (kV)
